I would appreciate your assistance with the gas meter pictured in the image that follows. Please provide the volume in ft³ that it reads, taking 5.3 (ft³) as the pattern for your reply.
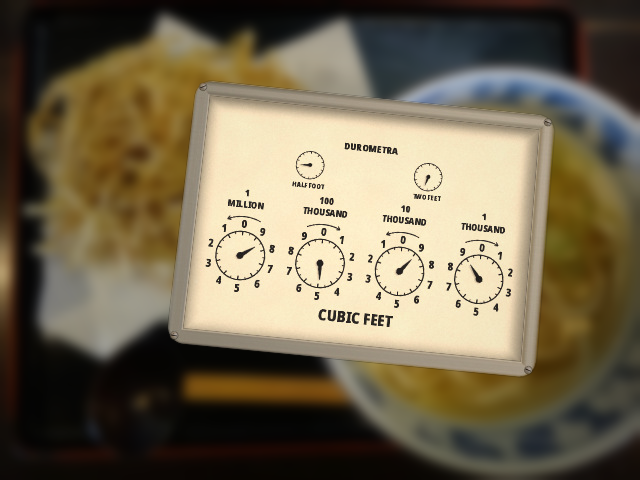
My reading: 848900 (ft³)
